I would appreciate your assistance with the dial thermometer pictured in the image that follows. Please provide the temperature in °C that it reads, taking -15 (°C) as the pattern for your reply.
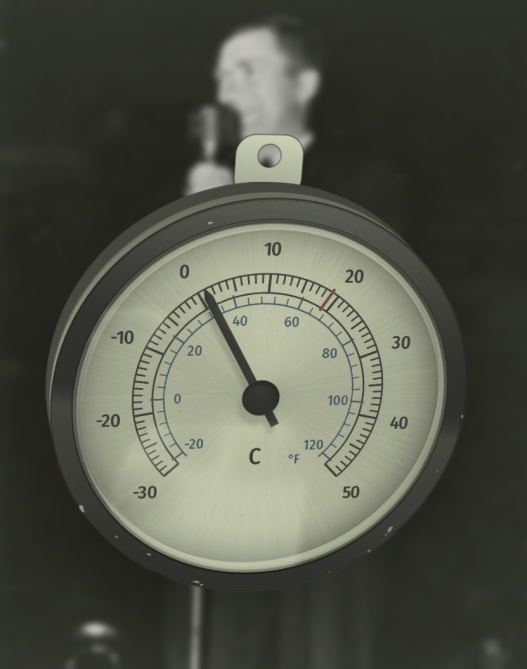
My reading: 1 (°C)
